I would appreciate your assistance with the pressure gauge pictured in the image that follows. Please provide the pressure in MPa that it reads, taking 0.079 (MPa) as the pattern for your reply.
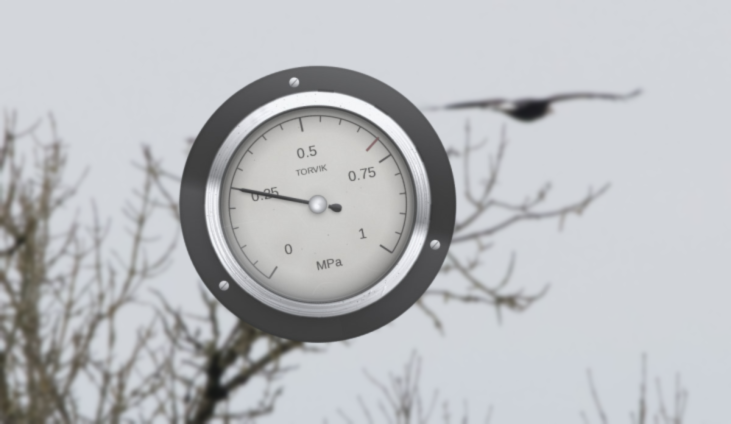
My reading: 0.25 (MPa)
